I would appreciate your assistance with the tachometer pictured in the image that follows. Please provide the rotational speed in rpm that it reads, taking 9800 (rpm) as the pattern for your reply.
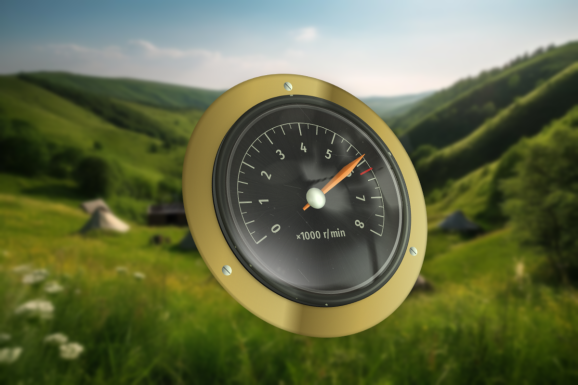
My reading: 5875 (rpm)
